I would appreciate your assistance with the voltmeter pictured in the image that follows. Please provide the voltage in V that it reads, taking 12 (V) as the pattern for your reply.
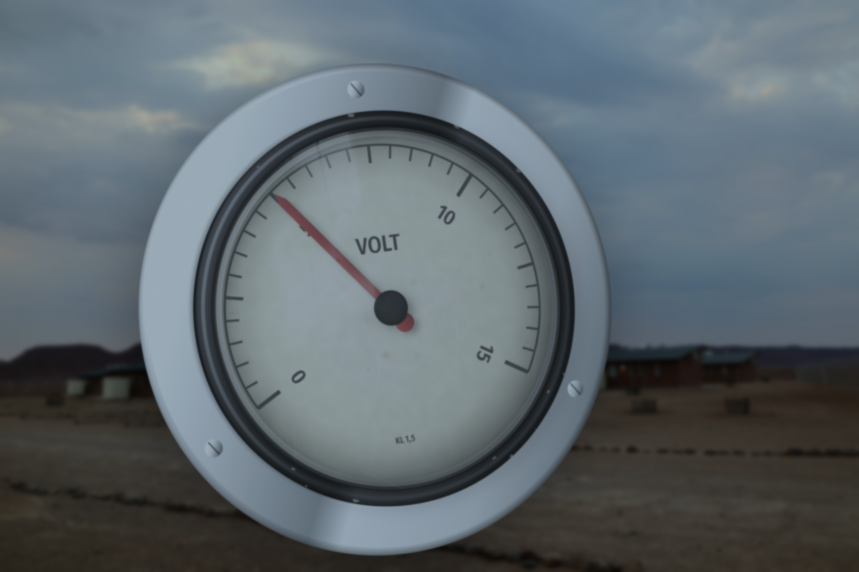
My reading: 5 (V)
